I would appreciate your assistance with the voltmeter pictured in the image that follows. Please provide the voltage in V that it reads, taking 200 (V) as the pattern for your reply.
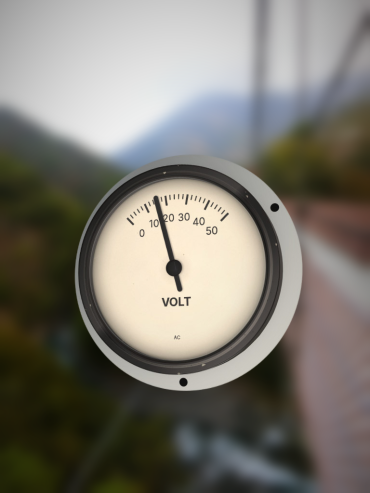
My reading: 16 (V)
